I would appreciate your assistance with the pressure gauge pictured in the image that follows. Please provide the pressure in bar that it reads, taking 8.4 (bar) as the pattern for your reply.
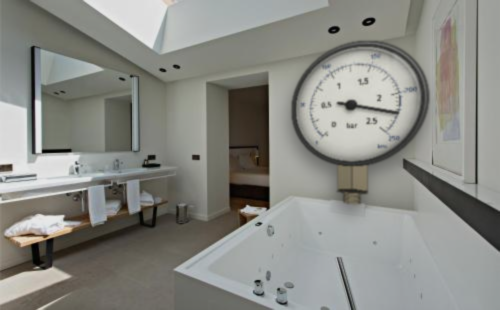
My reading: 2.25 (bar)
